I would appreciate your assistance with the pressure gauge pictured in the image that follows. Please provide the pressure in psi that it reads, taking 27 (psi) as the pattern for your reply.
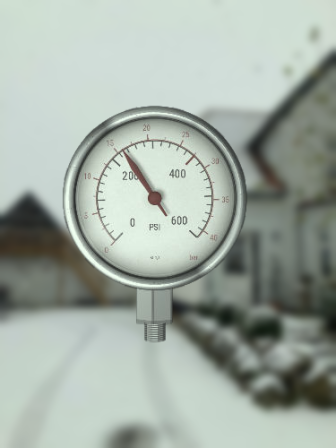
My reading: 230 (psi)
